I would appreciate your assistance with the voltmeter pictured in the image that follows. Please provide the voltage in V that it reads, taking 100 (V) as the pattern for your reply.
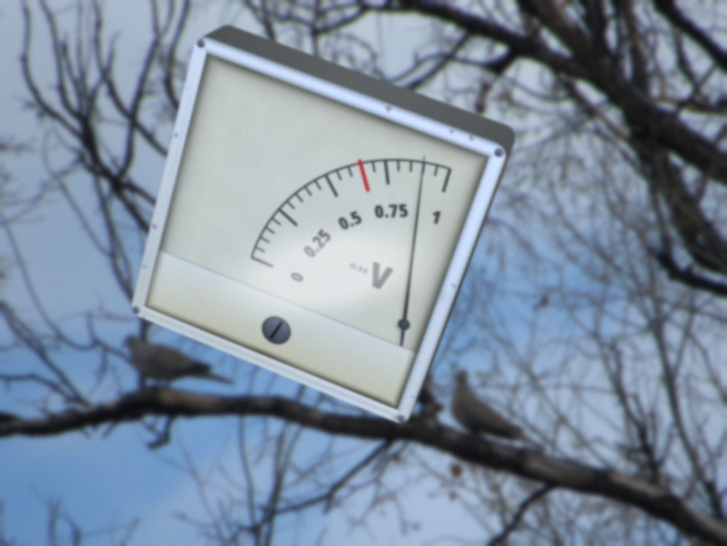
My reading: 0.9 (V)
